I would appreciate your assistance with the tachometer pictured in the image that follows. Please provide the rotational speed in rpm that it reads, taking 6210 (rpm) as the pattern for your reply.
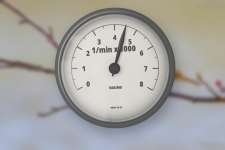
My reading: 4500 (rpm)
